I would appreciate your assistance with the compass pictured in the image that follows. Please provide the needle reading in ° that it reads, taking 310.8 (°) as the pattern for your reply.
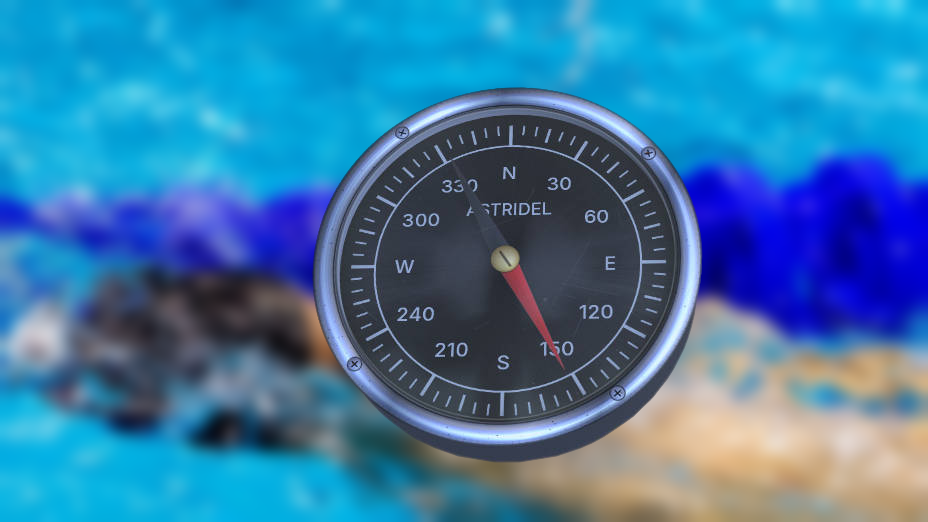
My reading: 152.5 (°)
